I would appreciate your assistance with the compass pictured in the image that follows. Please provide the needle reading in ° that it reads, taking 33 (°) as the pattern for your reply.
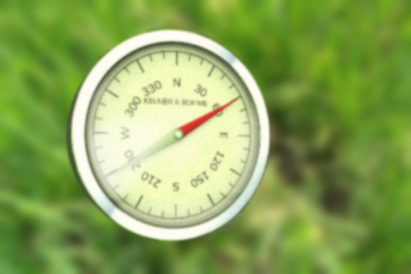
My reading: 60 (°)
